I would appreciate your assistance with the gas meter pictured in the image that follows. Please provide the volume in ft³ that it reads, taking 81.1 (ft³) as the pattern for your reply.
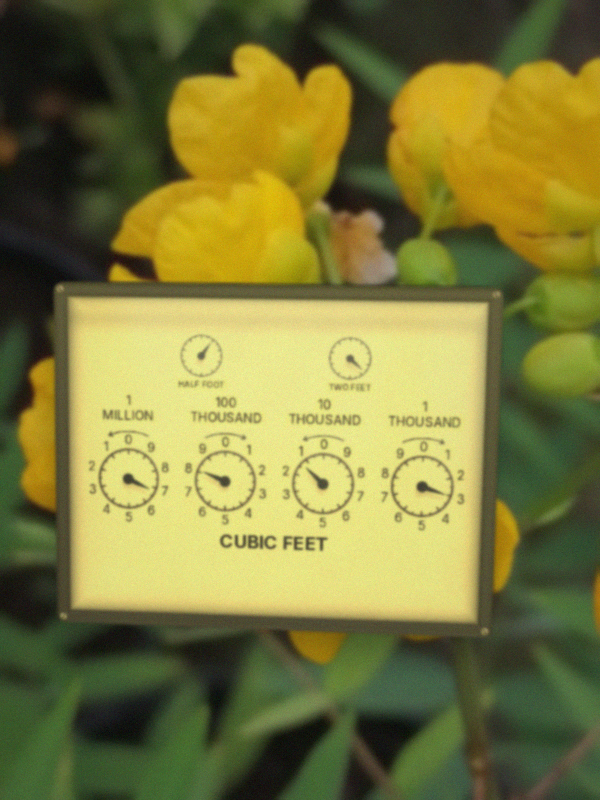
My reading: 681300 (ft³)
